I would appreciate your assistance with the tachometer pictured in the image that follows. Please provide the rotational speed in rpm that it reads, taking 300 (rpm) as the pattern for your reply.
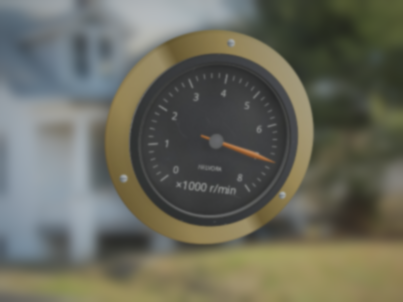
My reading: 7000 (rpm)
